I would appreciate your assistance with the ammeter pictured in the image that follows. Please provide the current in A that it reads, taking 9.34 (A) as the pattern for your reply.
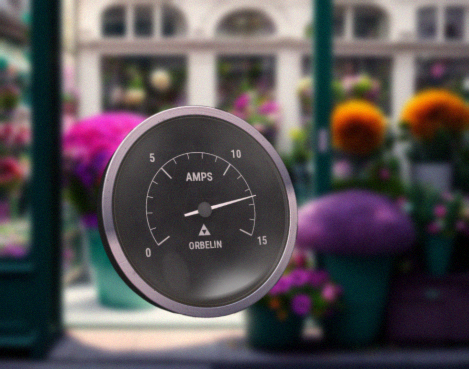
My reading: 12.5 (A)
